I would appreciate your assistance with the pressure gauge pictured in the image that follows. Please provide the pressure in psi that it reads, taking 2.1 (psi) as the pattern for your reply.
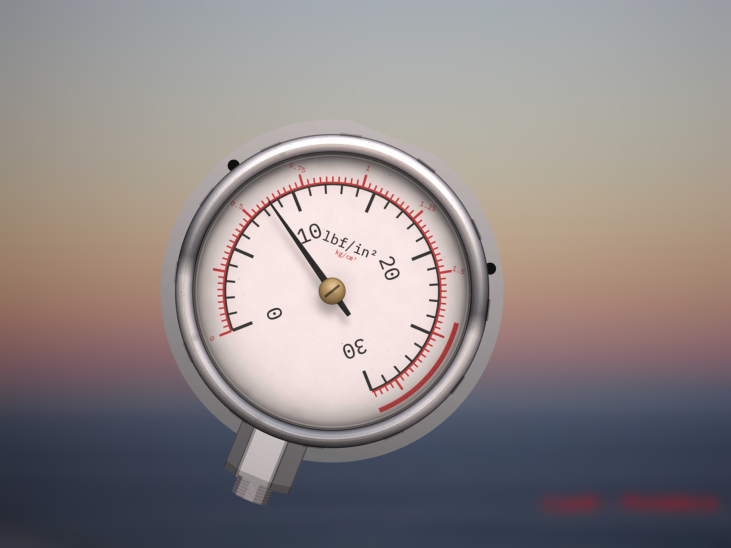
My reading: 8.5 (psi)
